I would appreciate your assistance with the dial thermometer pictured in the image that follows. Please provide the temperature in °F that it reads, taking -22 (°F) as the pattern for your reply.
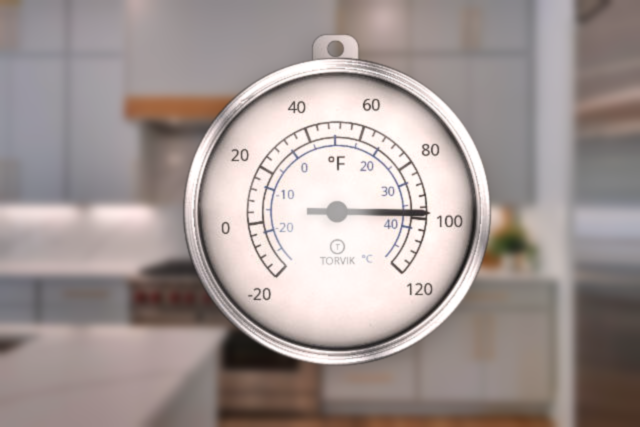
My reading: 98 (°F)
